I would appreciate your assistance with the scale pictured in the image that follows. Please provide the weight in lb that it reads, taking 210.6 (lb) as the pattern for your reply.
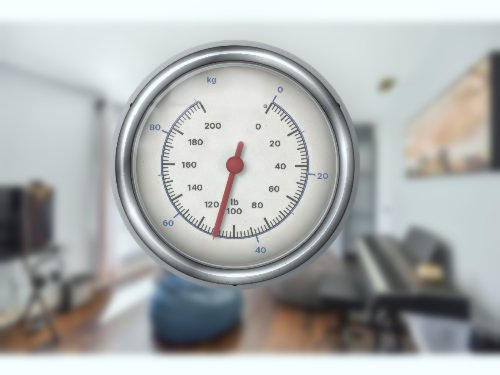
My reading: 110 (lb)
